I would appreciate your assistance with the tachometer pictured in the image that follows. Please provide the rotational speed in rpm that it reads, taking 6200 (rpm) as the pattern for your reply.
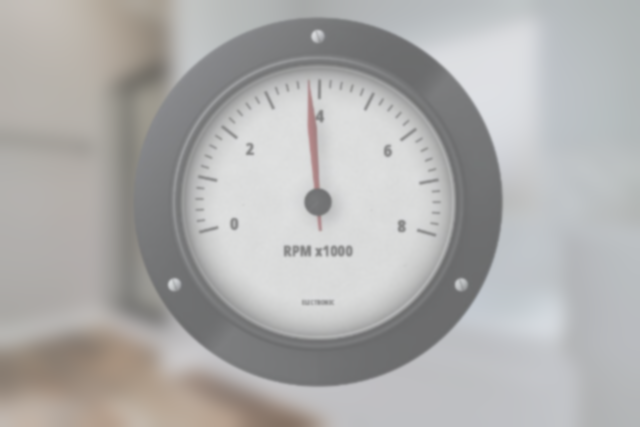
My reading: 3800 (rpm)
